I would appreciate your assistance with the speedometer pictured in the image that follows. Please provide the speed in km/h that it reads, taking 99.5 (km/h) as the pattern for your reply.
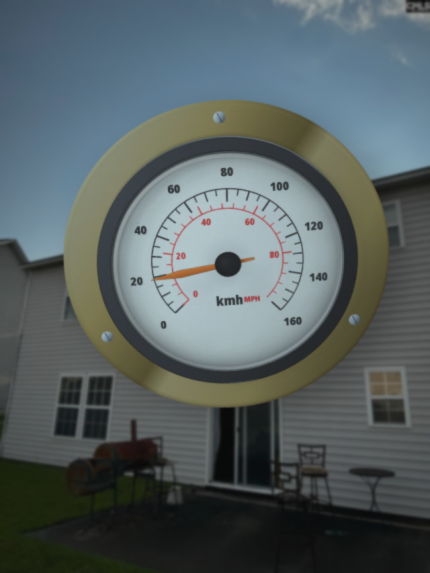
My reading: 20 (km/h)
